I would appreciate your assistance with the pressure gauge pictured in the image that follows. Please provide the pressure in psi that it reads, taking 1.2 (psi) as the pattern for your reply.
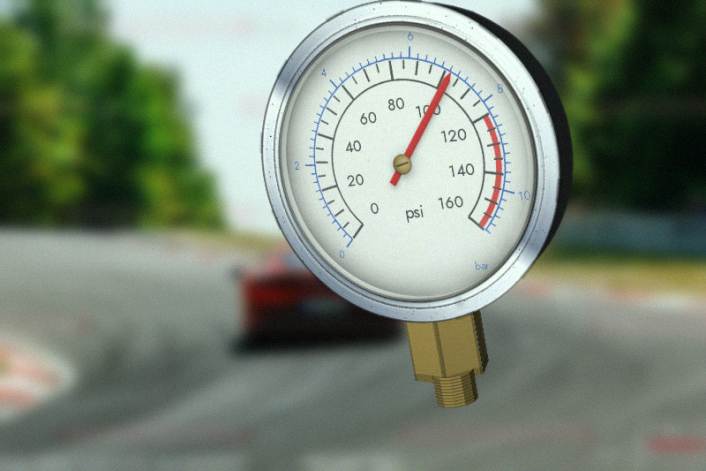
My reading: 102.5 (psi)
